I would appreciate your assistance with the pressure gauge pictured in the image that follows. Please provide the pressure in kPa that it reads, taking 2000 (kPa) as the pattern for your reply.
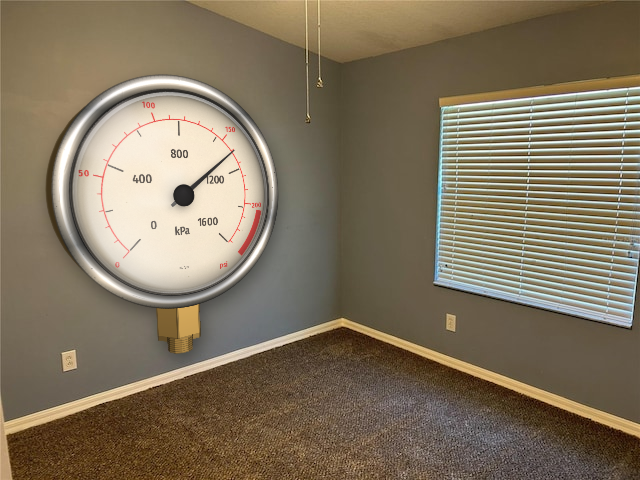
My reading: 1100 (kPa)
